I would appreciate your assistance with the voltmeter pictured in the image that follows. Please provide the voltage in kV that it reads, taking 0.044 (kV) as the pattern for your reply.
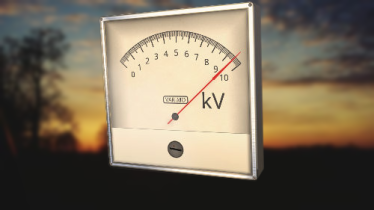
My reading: 9.5 (kV)
